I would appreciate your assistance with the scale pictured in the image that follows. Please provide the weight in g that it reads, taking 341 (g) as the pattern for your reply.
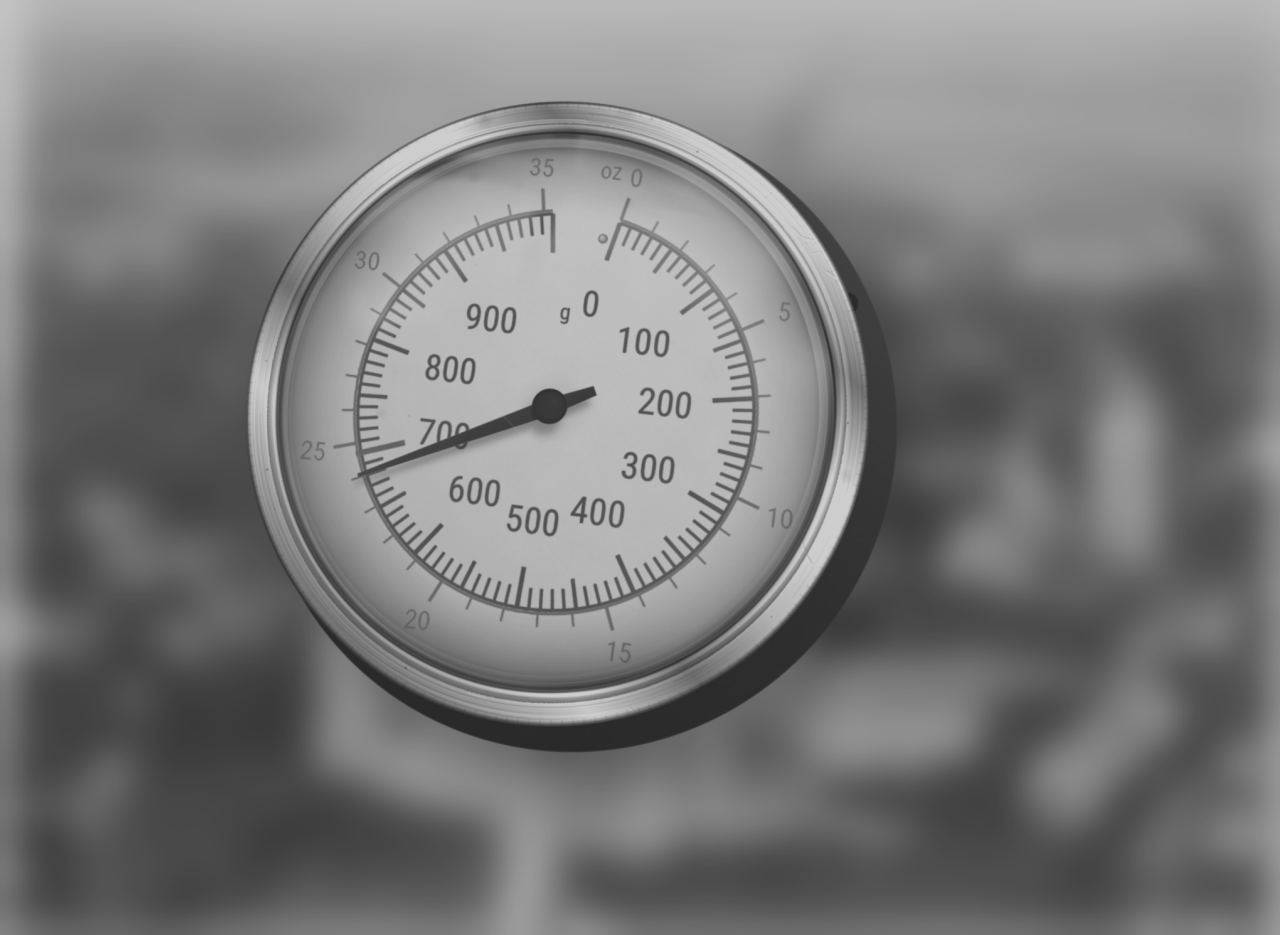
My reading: 680 (g)
